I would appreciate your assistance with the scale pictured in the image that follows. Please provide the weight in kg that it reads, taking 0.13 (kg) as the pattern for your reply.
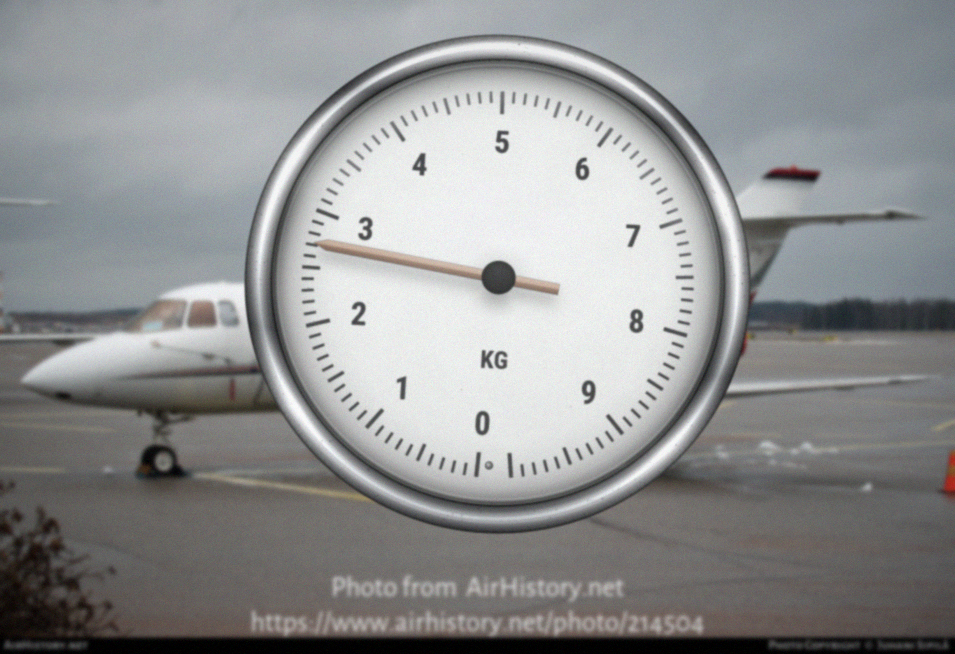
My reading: 2.7 (kg)
